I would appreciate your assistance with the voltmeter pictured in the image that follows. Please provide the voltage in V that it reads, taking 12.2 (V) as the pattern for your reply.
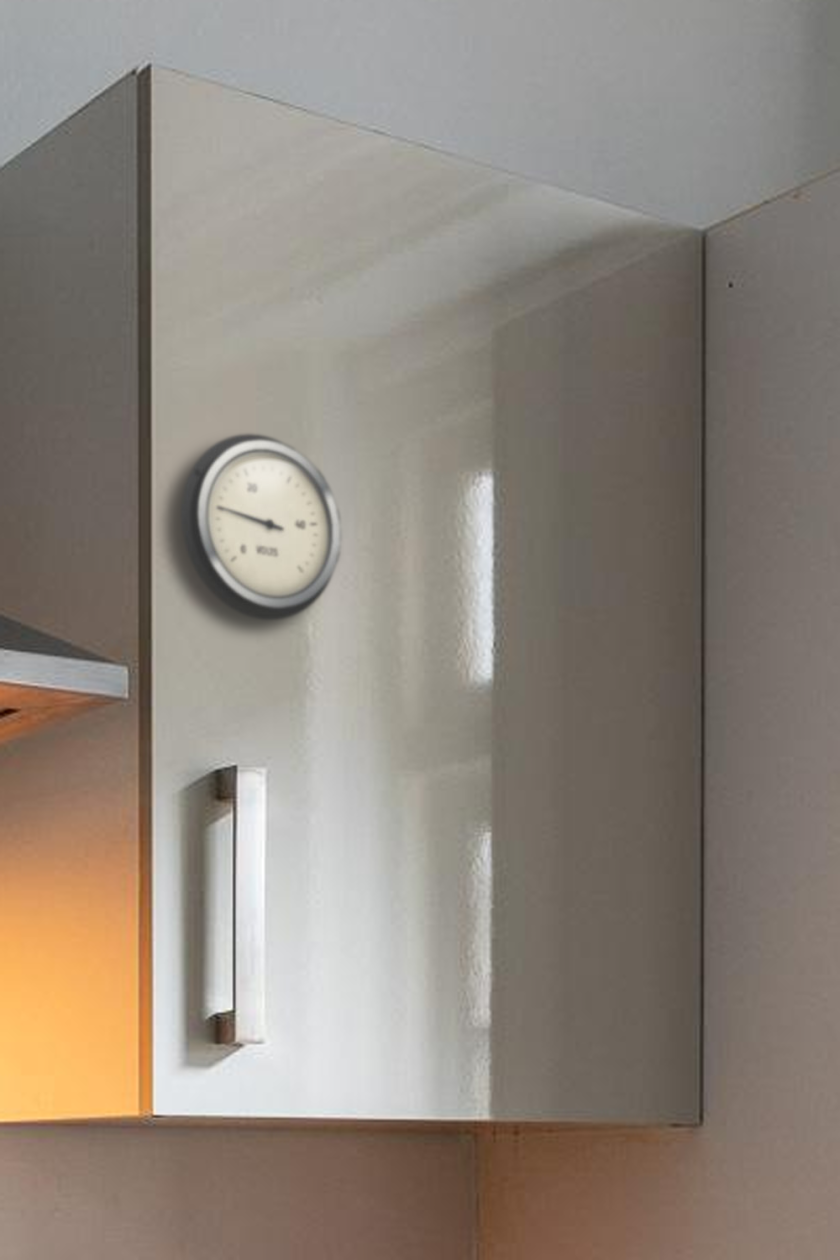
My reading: 10 (V)
